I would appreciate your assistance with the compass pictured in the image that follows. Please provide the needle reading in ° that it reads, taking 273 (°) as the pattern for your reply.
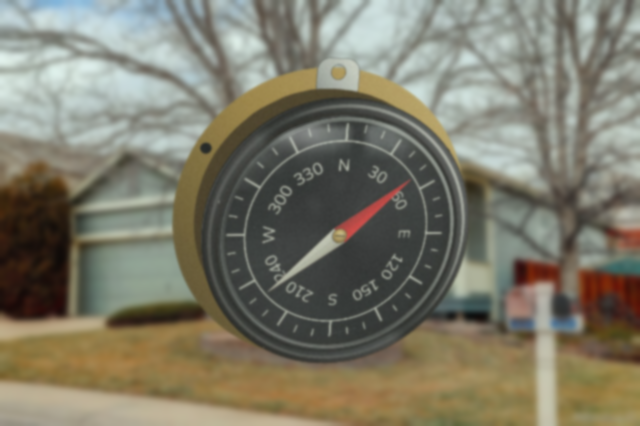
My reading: 50 (°)
